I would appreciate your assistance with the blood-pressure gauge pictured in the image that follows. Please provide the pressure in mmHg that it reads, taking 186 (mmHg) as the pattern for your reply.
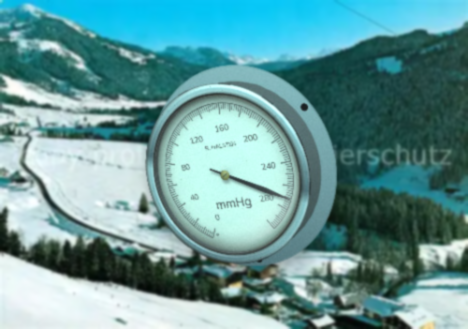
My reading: 270 (mmHg)
